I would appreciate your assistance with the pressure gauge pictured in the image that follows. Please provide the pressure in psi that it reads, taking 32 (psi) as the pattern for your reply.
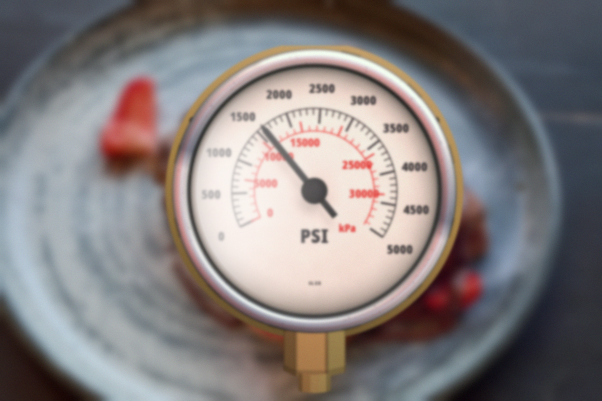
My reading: 1600 (psi)
